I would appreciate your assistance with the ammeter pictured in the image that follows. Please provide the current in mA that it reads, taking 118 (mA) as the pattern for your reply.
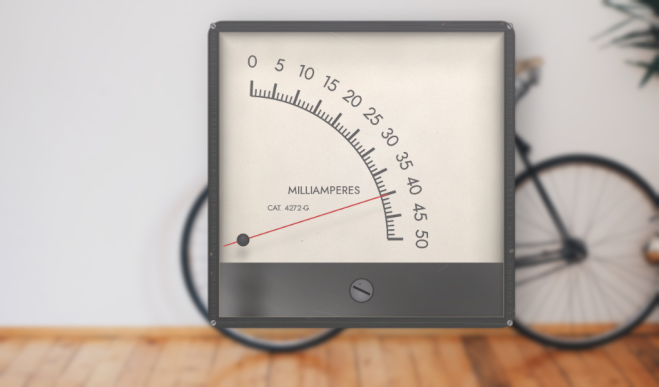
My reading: 40 (mA)
